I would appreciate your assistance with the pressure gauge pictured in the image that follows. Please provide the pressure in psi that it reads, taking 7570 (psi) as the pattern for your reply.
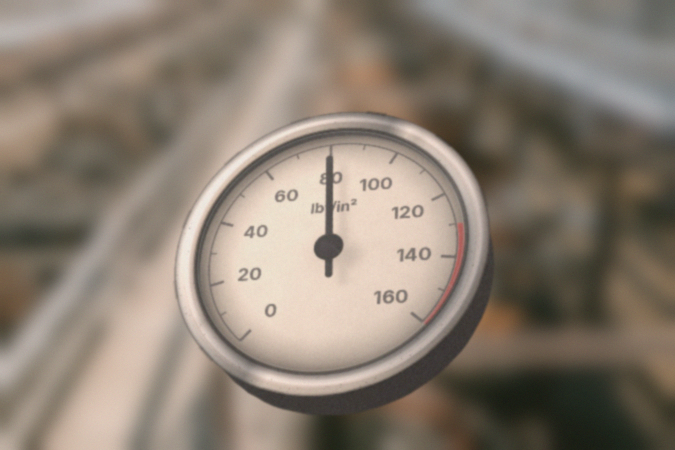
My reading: 80 (psi)
